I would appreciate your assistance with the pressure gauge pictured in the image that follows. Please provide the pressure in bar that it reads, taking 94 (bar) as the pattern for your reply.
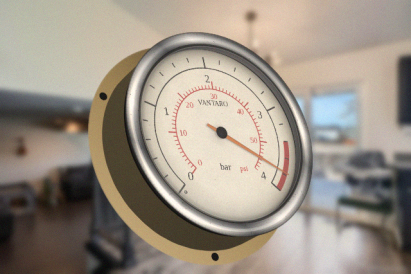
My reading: 3.8 (bar)
